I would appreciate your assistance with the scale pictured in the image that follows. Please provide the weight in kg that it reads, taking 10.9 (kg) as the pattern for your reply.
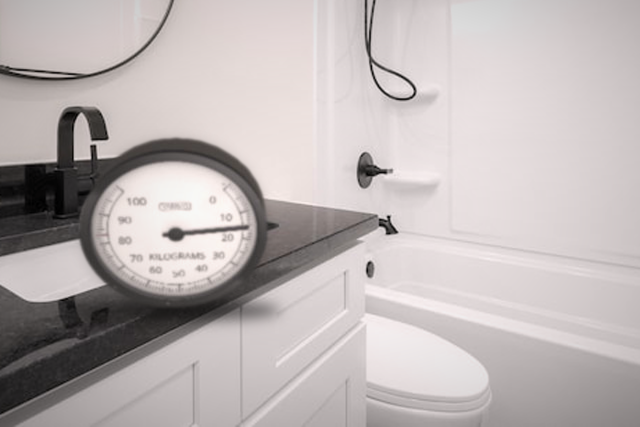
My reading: 15 (kg)
